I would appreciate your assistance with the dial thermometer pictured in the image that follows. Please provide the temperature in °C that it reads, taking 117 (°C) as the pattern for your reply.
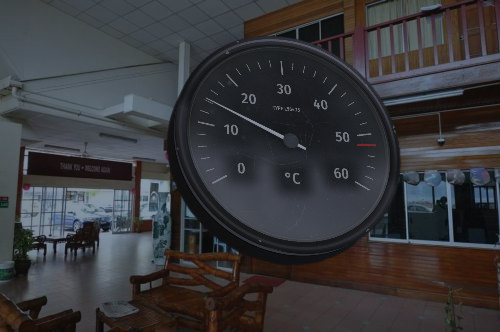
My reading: 14 (°C)
